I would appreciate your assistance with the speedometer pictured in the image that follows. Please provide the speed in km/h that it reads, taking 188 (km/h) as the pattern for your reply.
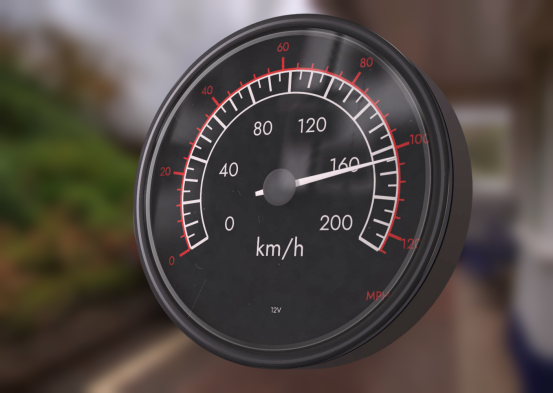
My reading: 165 (km/h)
